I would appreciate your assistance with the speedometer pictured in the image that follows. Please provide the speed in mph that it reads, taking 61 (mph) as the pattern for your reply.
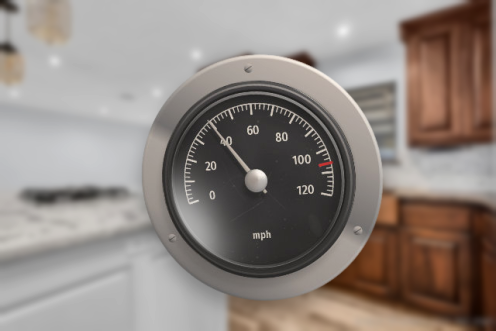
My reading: 40 (mph)
